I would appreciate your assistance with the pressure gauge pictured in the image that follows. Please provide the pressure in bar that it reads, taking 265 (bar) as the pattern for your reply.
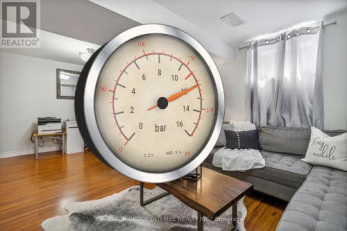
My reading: 12 (bar)
